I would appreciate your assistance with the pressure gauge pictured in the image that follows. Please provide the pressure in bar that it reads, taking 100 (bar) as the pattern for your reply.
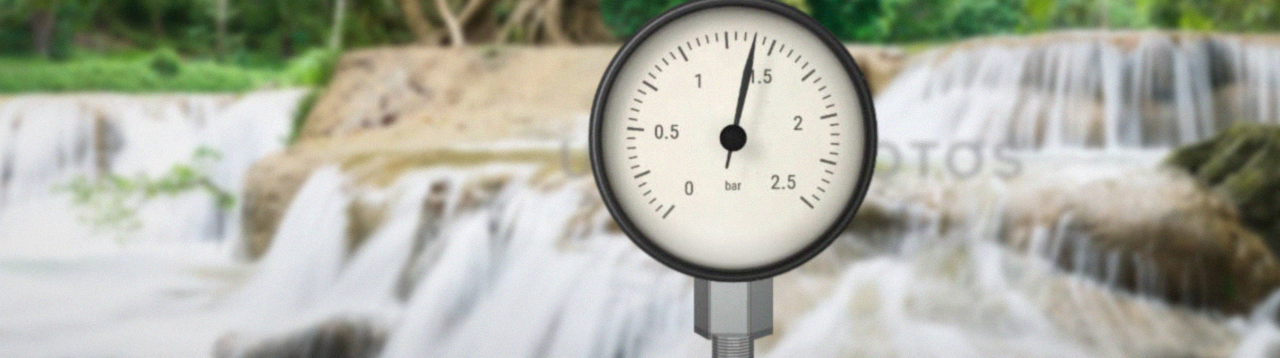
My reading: 1.4 (bar)
